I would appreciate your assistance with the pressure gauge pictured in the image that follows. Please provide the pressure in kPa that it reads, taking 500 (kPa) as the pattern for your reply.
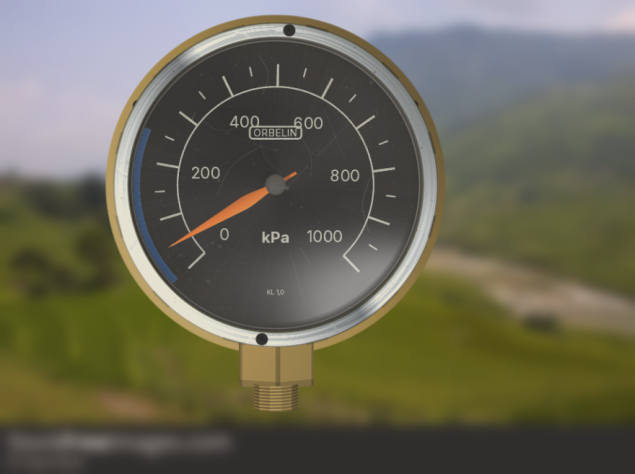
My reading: 50 (kPa)
